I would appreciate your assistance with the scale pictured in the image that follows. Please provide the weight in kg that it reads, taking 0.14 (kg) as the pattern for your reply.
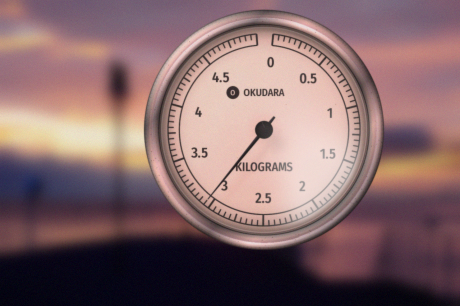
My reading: 3.05 (kg)
